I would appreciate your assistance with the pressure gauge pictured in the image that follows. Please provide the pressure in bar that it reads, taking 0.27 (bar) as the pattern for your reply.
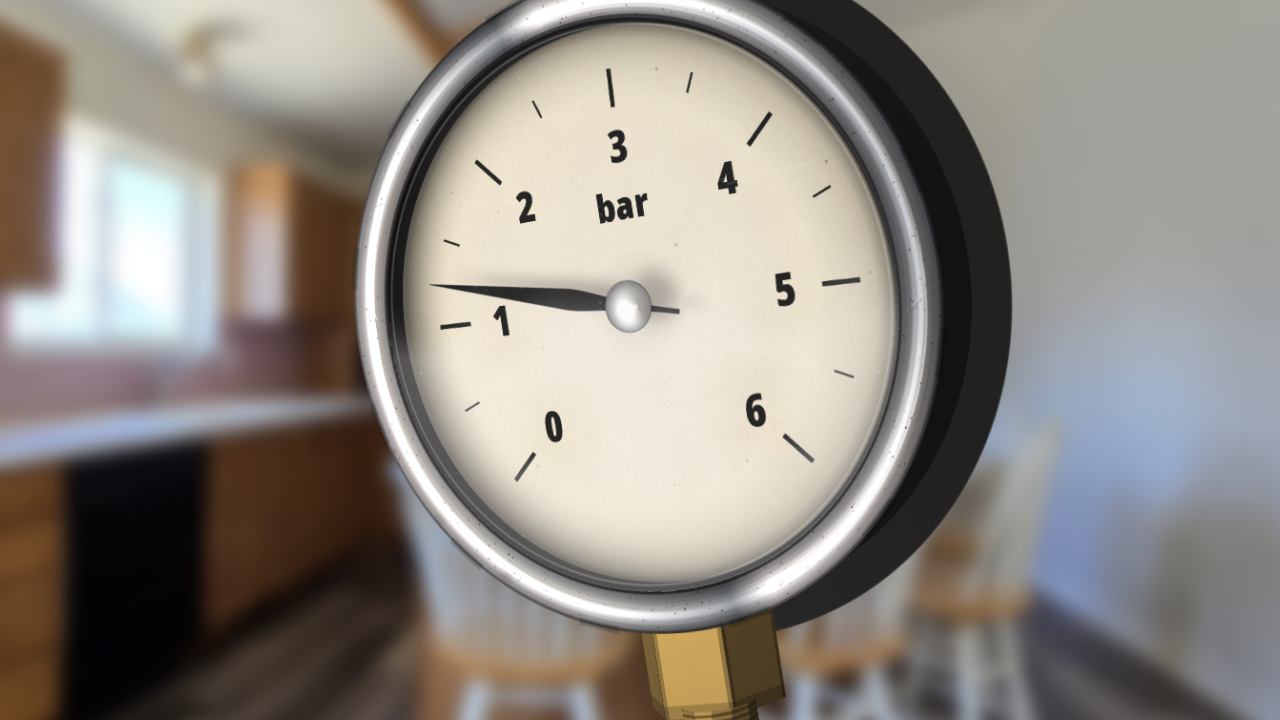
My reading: 1.25 (bar)
